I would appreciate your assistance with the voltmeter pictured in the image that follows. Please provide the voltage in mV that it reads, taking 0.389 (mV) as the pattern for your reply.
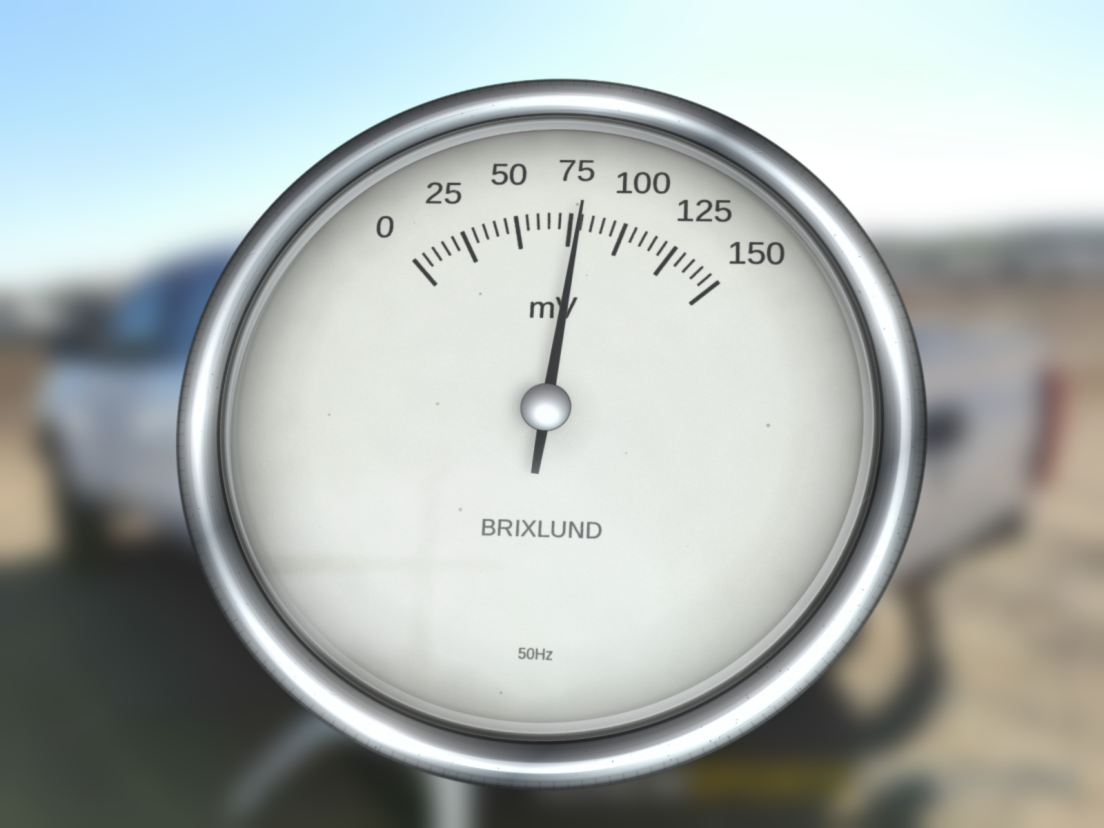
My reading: 80 (mV)
